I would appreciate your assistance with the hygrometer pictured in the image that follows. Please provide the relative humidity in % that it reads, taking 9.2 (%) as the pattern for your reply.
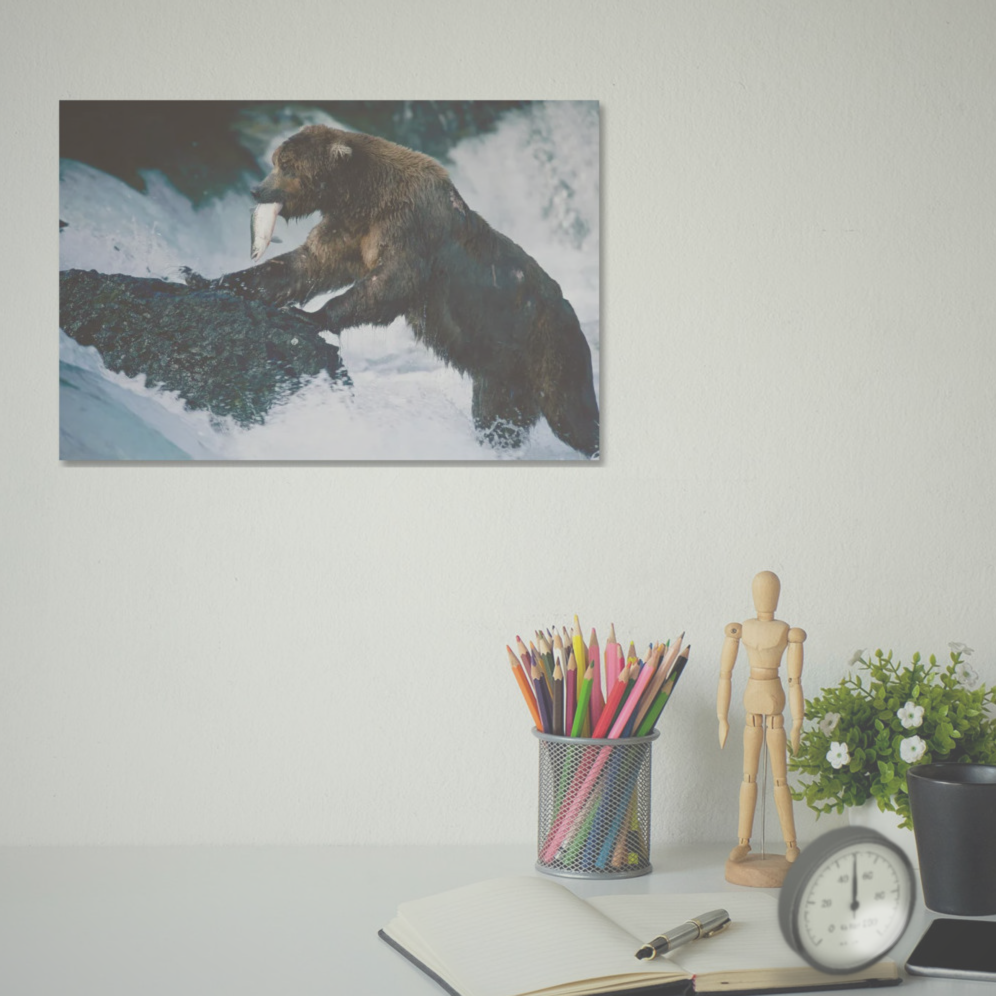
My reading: 48 (%)
